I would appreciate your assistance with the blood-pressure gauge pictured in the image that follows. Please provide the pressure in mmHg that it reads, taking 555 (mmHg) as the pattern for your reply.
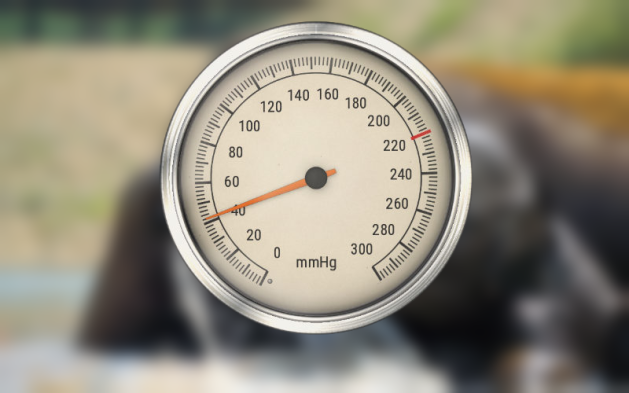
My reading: 42 (mmHg)
